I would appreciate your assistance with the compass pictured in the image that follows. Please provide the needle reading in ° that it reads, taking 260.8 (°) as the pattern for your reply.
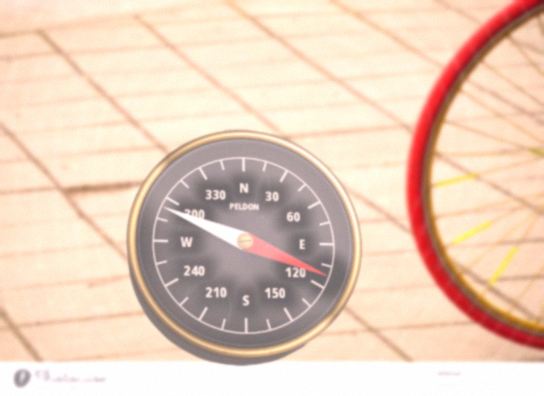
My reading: 112.5 (°)
